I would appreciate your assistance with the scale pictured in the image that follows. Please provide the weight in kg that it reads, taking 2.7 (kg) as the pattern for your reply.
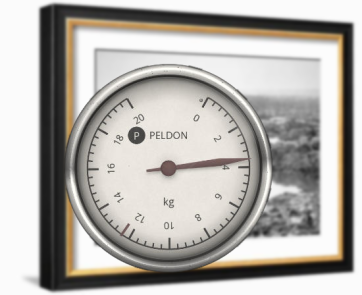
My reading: 3.6 (kg)
